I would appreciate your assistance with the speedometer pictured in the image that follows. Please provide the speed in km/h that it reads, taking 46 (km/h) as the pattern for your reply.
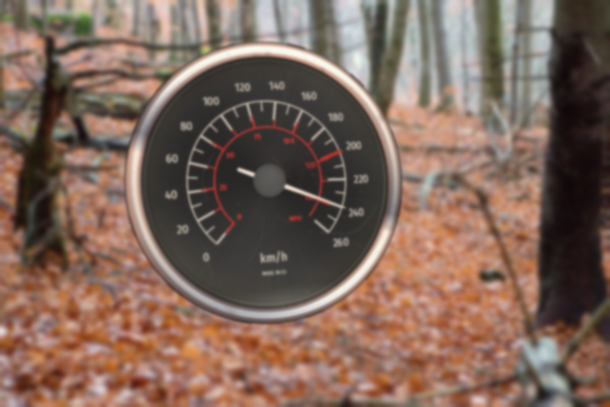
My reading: 240 (km/h)
